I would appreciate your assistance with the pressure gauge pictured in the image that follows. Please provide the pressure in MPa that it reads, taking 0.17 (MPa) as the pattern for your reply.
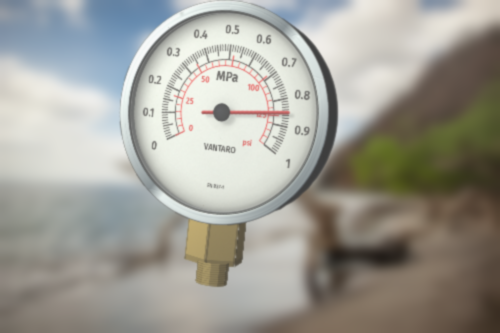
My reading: 0.85 (MPa)
